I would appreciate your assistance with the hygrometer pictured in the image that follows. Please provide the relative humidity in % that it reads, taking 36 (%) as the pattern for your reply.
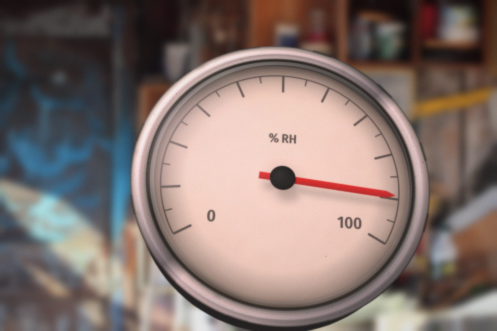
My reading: 90 (%)
